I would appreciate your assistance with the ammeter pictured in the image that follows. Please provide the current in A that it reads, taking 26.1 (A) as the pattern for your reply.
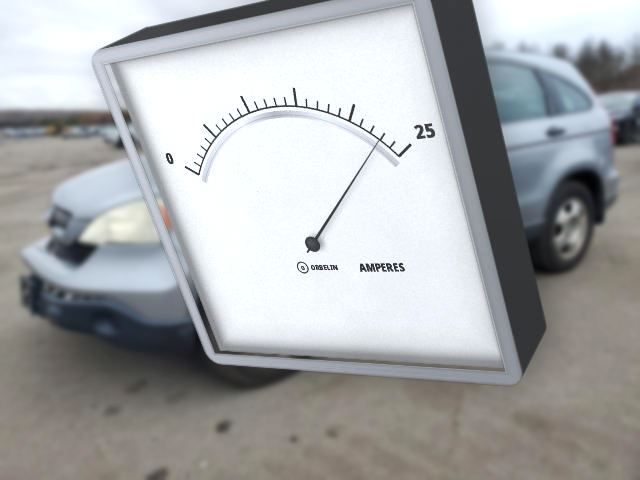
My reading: 23 (A)
